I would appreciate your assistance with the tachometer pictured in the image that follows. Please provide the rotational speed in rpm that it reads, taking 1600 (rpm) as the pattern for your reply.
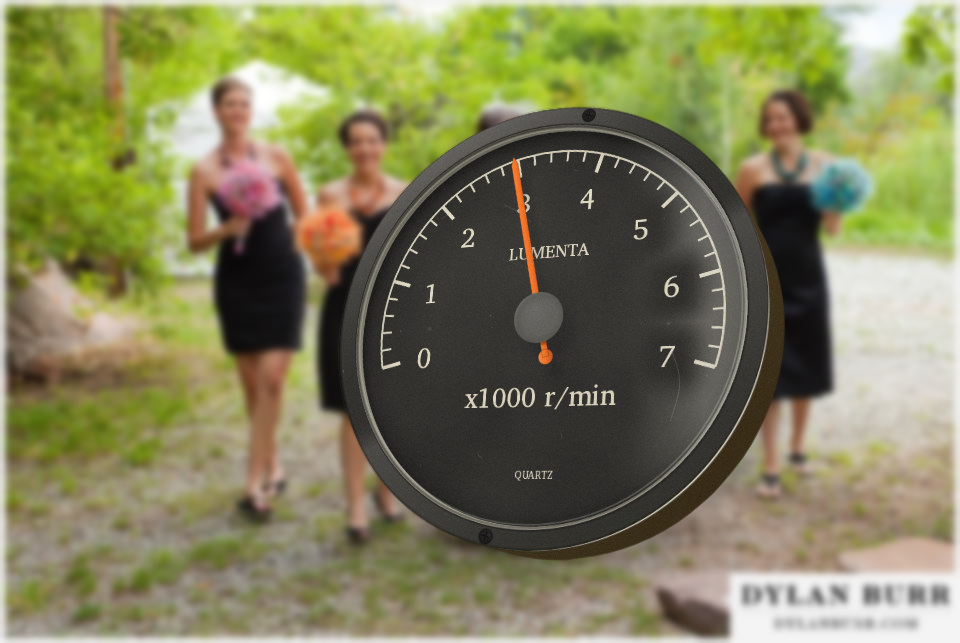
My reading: 3000 (rpm)
